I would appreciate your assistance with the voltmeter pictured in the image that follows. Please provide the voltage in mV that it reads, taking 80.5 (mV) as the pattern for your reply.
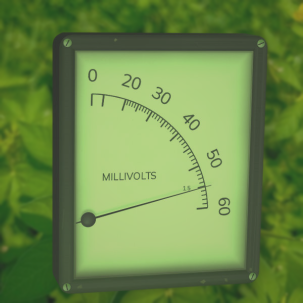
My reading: 55 (mV)
